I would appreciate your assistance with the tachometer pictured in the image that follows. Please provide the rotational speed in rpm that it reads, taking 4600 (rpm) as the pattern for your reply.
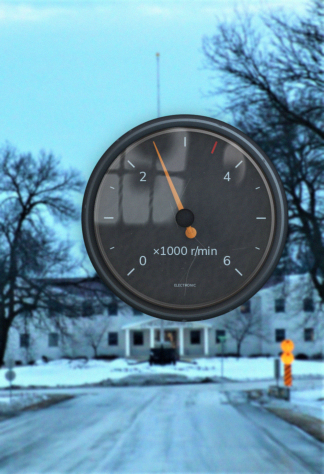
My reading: 2500 (rpm)
